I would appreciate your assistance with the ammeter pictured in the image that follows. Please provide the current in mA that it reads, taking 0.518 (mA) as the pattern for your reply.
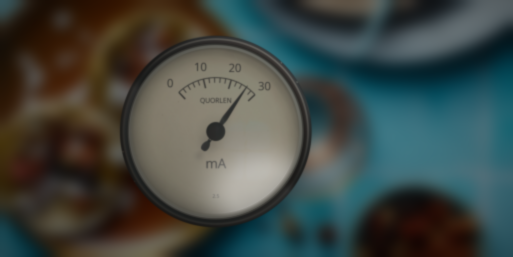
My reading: 26 (mA)
